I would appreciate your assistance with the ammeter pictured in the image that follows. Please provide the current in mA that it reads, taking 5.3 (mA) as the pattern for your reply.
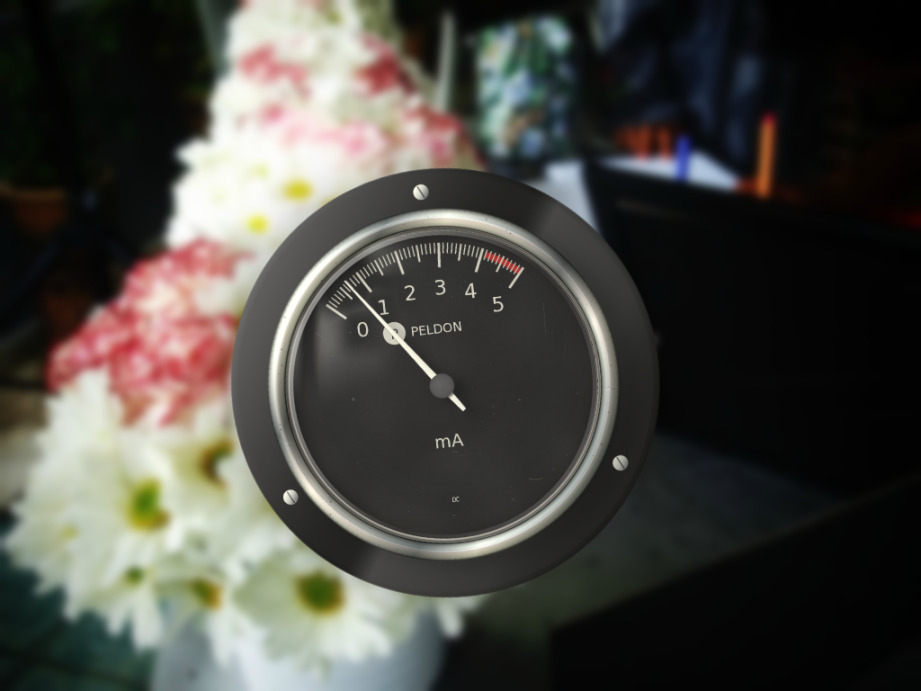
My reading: 0.7 (mA)
